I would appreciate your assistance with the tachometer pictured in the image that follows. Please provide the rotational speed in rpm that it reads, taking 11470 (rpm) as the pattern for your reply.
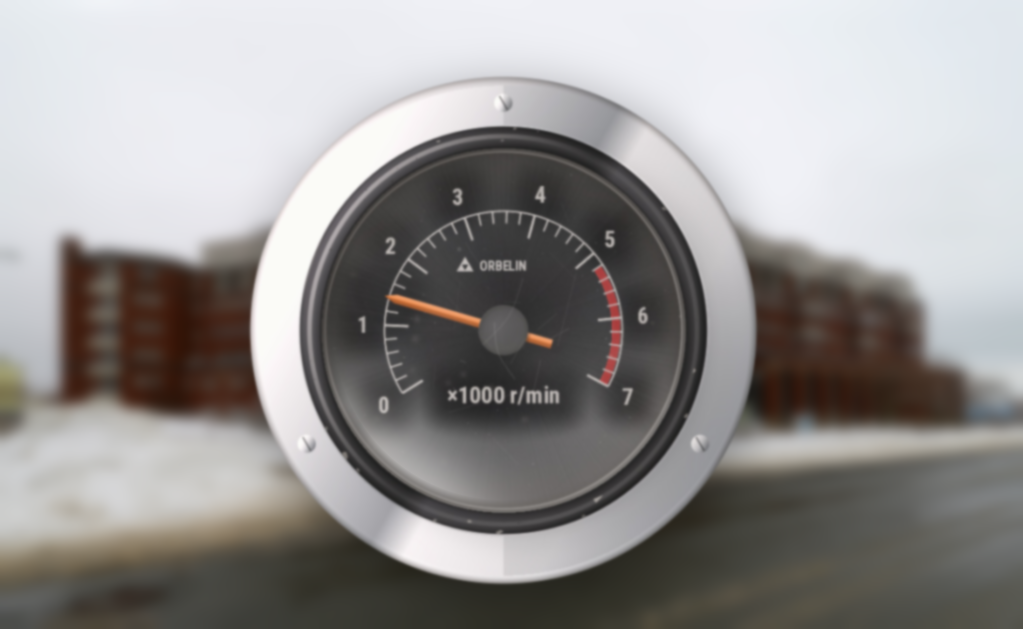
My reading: 1400 (rpm)
